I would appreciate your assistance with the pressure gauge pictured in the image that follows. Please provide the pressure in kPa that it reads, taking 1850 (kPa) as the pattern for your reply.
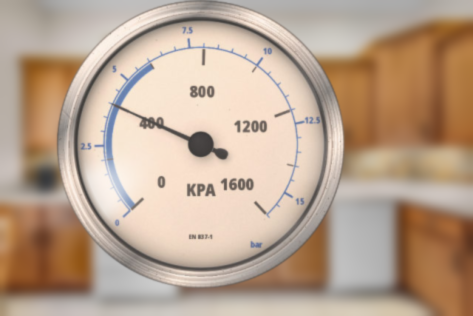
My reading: 400 (kPa)
